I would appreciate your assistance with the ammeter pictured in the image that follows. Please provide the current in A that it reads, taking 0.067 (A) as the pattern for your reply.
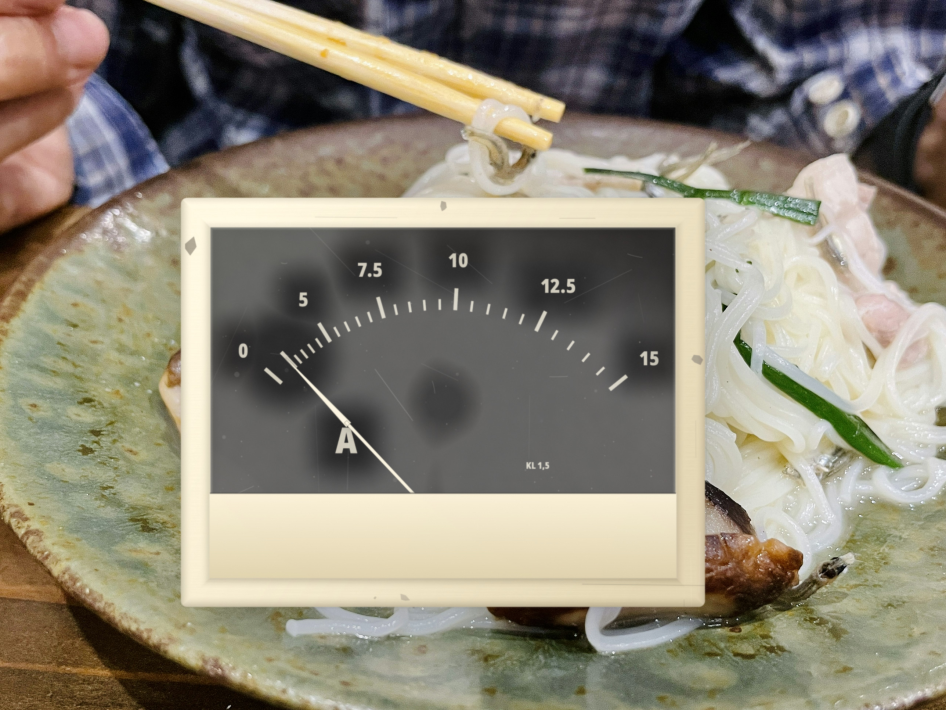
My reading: 2.5 (A)
